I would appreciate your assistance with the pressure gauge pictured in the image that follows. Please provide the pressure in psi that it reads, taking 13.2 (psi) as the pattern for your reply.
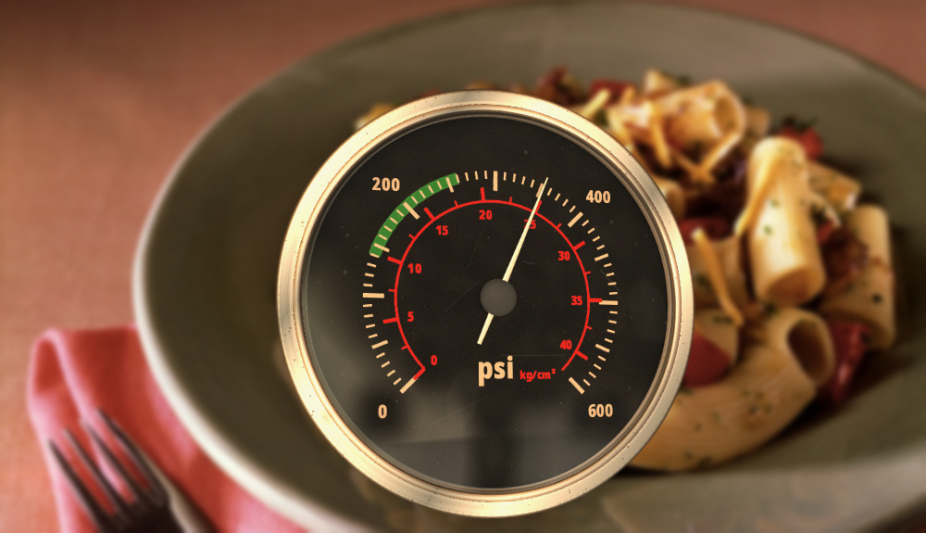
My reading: 350 (psi)
